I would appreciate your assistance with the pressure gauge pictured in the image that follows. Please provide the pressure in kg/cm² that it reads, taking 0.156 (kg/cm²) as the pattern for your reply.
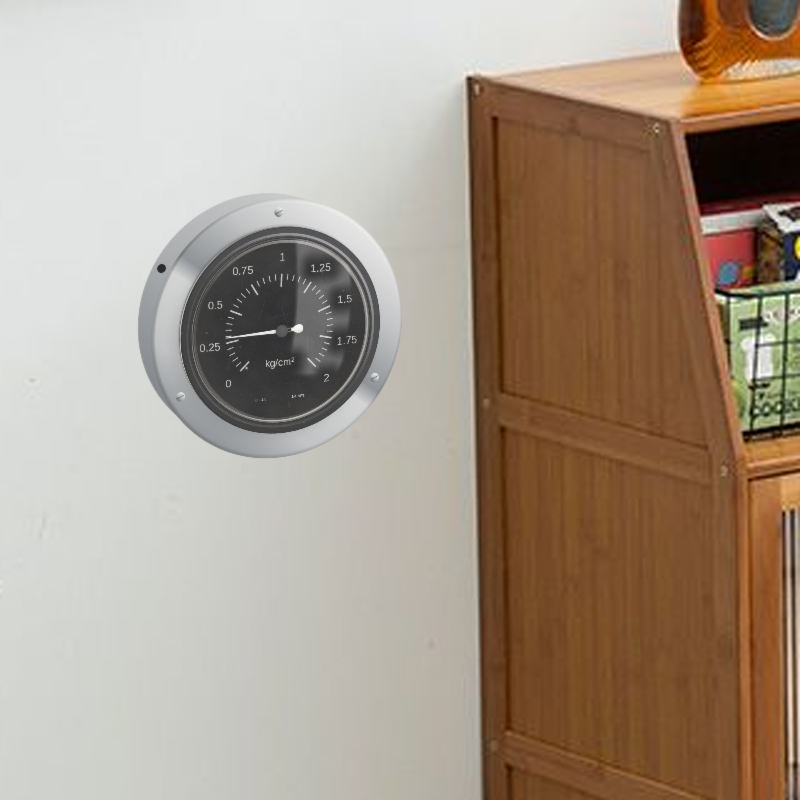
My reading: 0.3 (kg/cm²)
